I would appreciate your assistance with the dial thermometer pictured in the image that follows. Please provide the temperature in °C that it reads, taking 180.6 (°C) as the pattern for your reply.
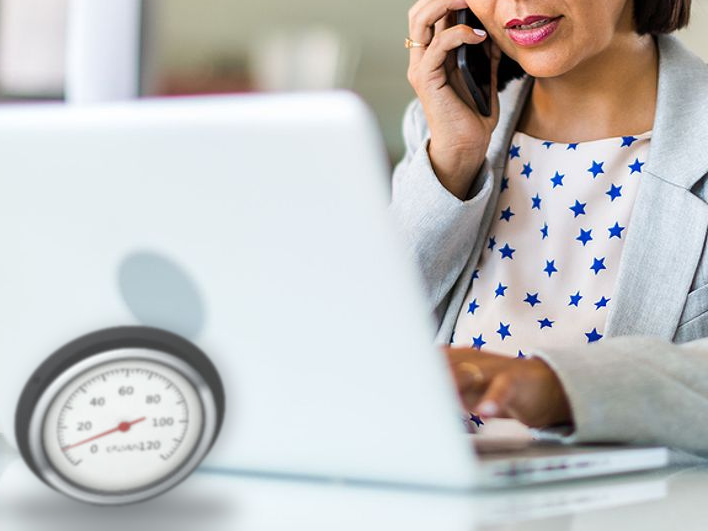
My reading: 10 (°C)
